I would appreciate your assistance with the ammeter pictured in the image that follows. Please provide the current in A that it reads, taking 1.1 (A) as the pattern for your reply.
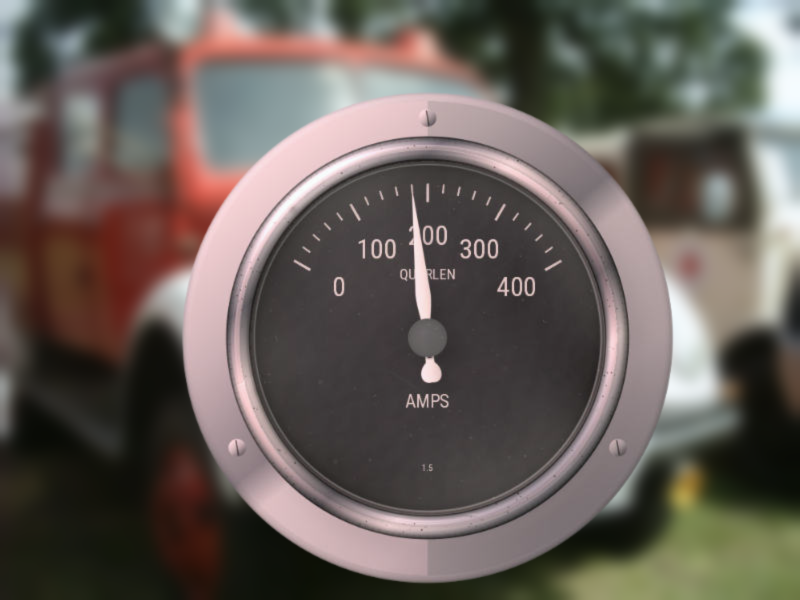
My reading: 180 (A)
